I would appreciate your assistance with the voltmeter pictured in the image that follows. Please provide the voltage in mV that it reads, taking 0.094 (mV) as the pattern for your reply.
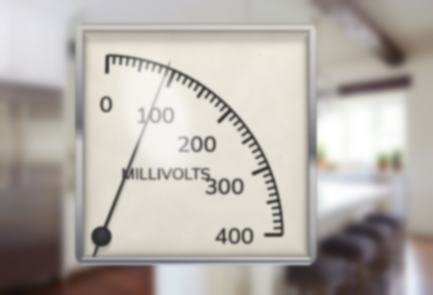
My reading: 90 (mV)
